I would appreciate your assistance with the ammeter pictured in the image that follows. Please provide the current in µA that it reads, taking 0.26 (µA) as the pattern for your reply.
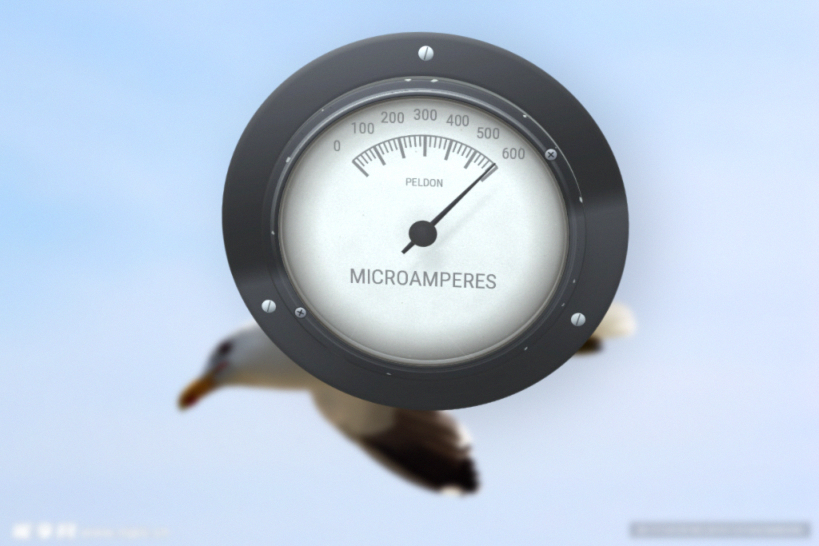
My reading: 580 (µA)
